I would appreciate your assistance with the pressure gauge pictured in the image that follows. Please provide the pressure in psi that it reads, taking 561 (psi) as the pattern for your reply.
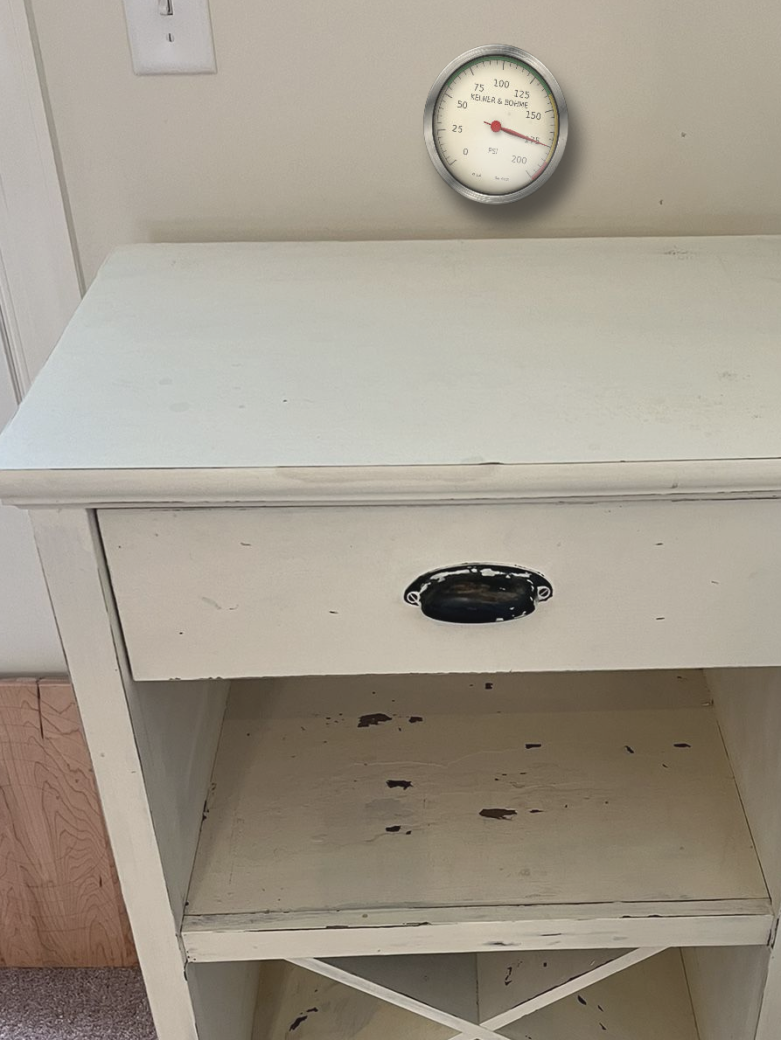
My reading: 175 (psi)
